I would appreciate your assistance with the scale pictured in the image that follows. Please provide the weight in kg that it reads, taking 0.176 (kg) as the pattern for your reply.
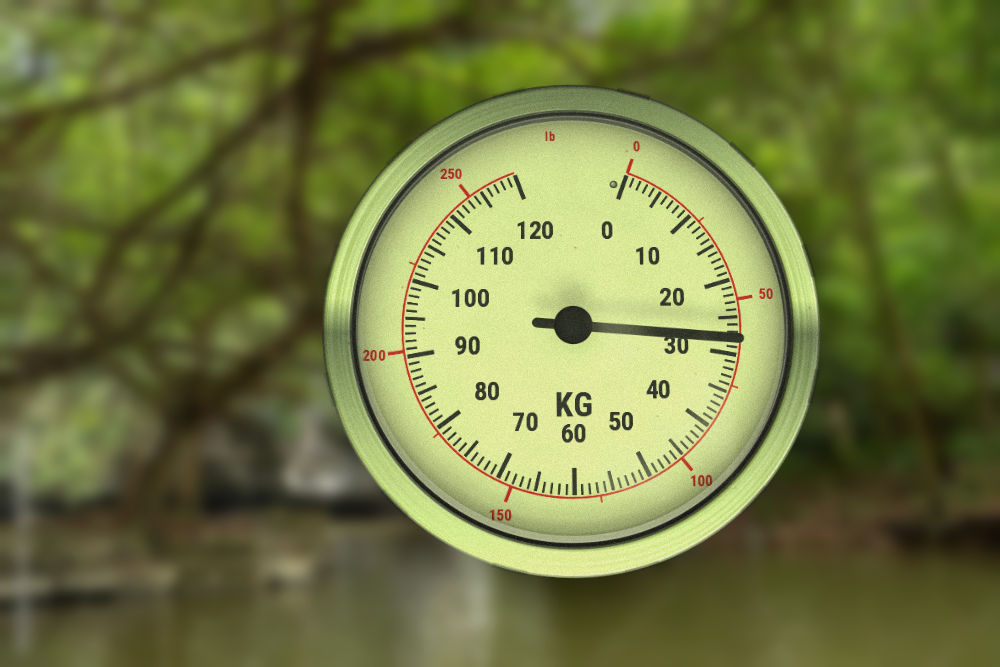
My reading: 28 (kg)
